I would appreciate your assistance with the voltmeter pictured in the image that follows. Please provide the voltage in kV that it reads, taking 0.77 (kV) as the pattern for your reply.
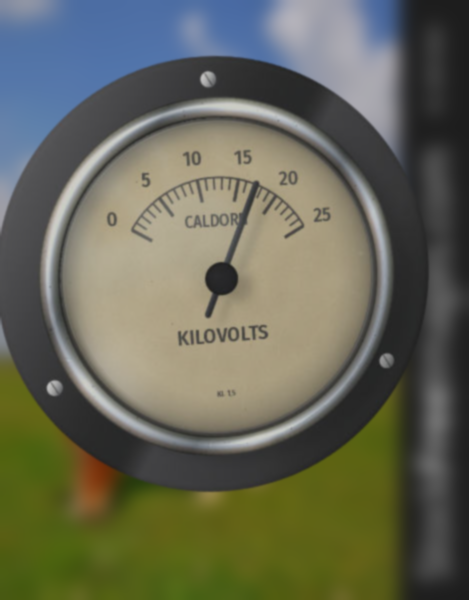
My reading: 17 (kV)
